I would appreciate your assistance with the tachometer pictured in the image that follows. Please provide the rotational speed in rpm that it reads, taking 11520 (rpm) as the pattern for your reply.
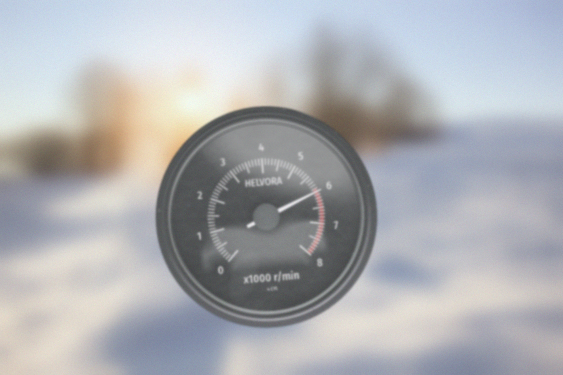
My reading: 6000 (rpm)
